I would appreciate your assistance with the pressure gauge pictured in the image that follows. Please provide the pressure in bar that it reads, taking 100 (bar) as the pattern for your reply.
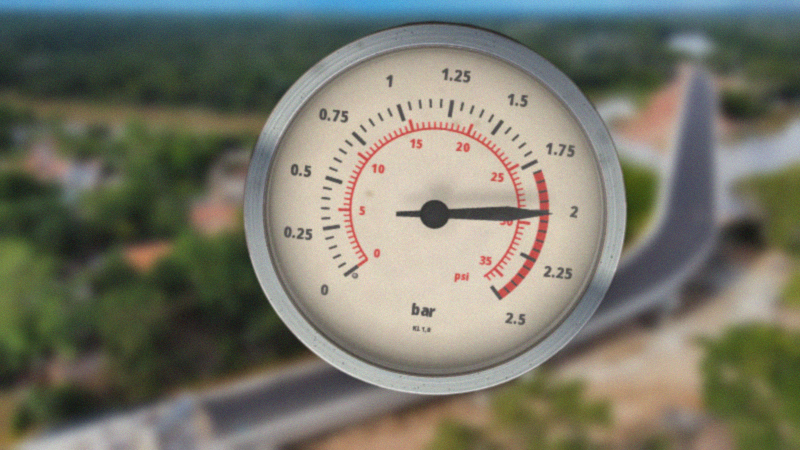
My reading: 2 (bar)
